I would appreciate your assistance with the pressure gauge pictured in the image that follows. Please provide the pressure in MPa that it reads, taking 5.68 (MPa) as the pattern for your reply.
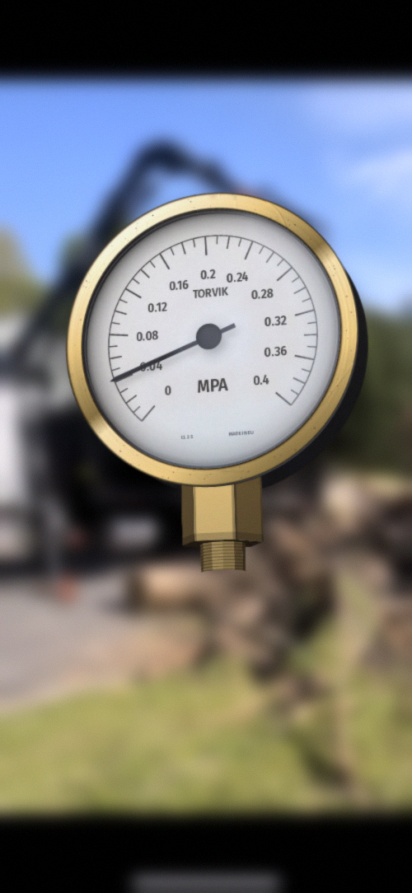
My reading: 0.04 (MPa)
